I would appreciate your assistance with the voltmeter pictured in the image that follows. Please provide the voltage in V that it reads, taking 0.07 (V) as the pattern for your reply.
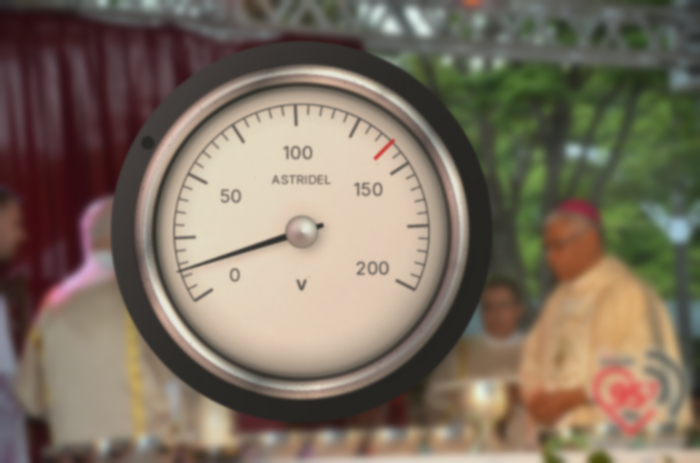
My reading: 12.5 (V)
